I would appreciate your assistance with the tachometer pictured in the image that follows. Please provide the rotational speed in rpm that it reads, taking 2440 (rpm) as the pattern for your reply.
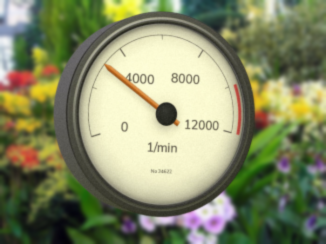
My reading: 3000 (rpm)
